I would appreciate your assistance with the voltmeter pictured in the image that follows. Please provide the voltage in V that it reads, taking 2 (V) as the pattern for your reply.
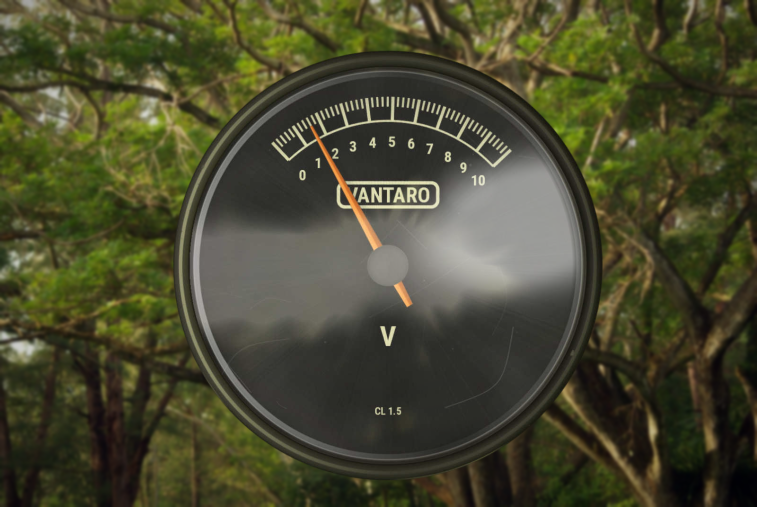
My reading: 1.6 (V)
